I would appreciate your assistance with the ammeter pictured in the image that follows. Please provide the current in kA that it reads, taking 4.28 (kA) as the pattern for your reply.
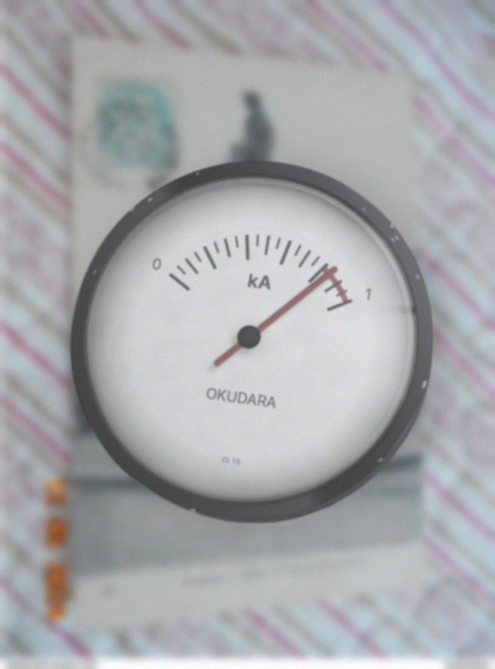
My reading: 0.85 (kA)
